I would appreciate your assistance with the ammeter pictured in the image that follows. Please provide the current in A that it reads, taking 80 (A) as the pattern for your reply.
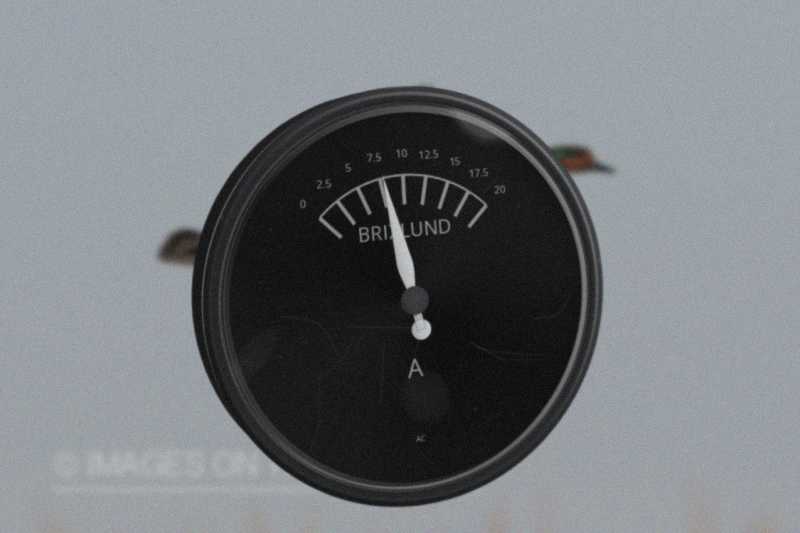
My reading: 7.5 (A)
